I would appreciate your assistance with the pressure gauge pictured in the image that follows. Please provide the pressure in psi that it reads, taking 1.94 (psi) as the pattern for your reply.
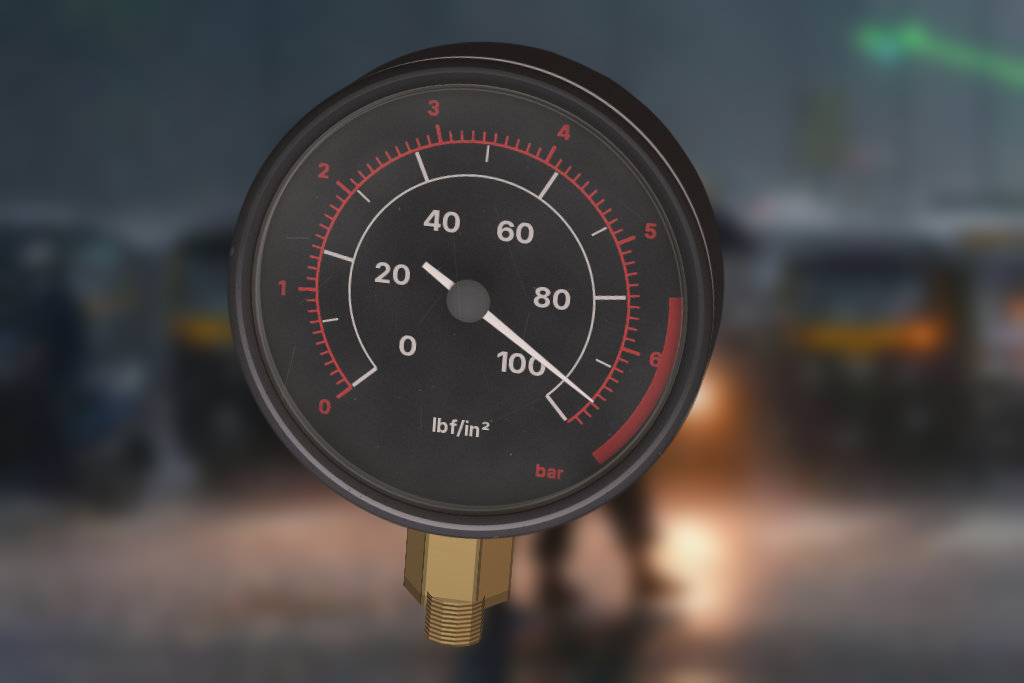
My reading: 95 (psi)
